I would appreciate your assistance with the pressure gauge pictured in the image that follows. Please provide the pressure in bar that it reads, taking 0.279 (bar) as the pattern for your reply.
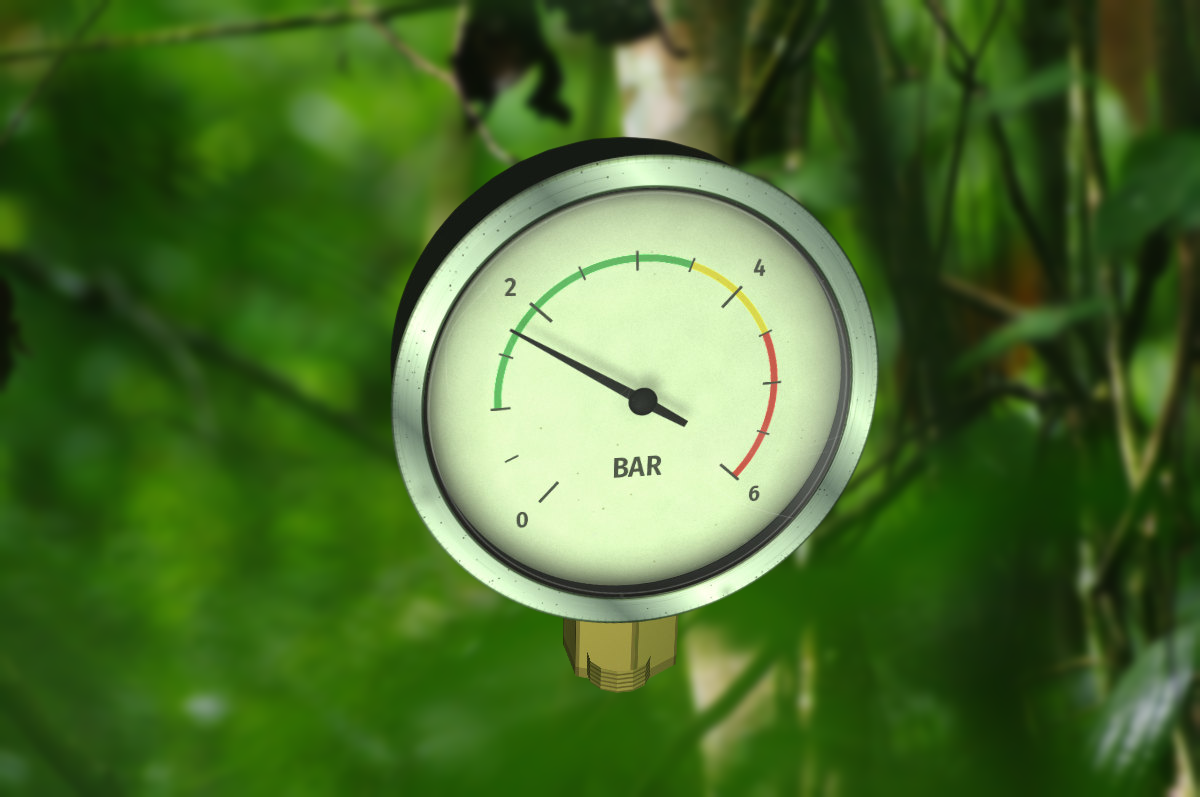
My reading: 1.75 (bar)
